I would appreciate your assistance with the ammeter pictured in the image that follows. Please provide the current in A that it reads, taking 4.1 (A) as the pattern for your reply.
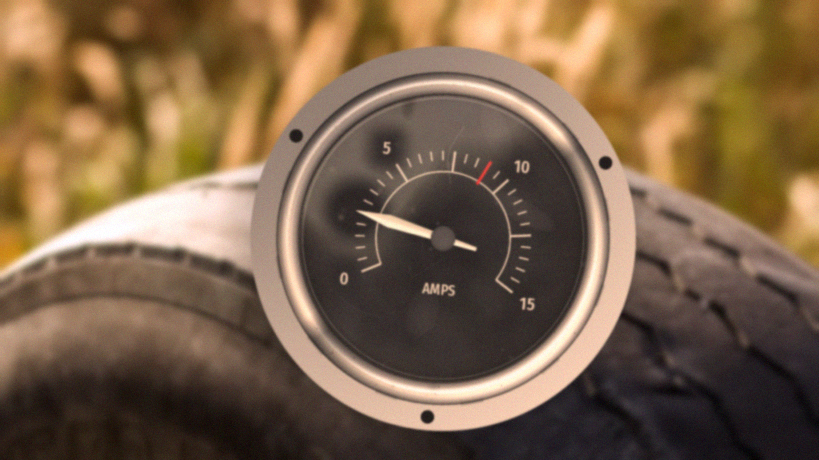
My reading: 2.5 (A)
